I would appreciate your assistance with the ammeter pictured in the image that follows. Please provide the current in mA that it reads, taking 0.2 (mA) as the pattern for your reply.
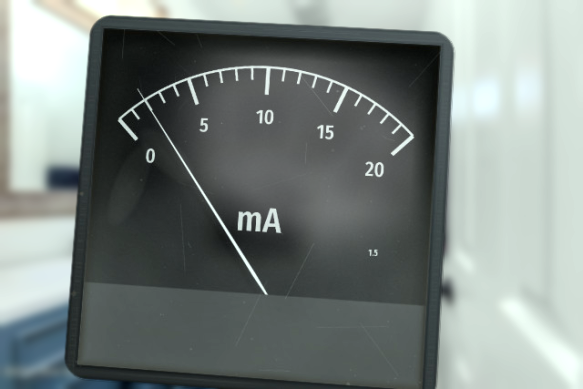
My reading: 2 (mA)
